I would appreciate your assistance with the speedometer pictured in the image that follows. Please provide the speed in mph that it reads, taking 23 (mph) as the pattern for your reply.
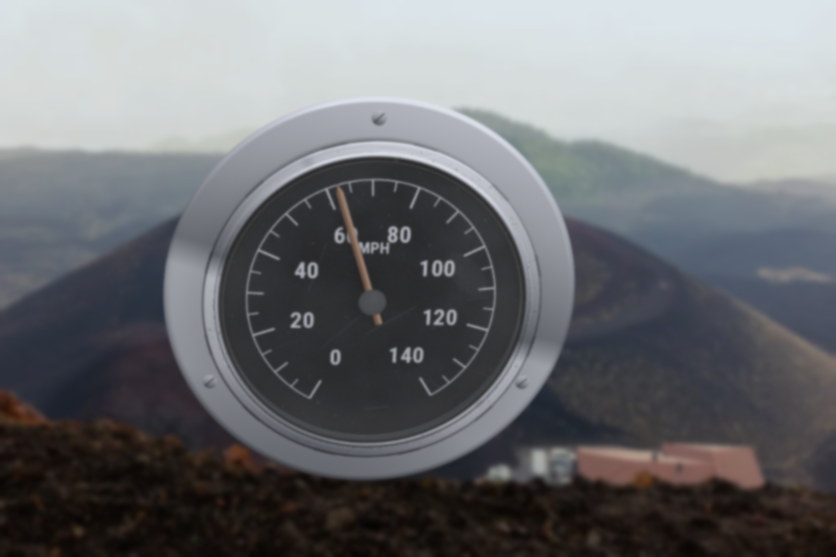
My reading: 62.5 (mph)
